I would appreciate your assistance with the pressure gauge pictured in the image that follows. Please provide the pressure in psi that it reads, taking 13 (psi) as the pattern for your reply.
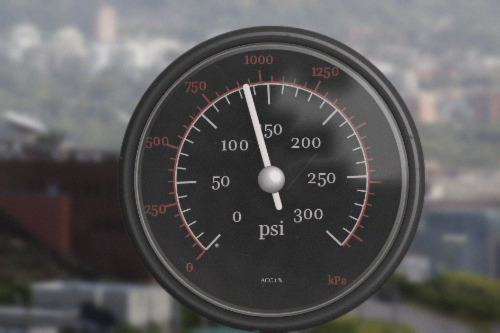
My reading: 135 (psi)
